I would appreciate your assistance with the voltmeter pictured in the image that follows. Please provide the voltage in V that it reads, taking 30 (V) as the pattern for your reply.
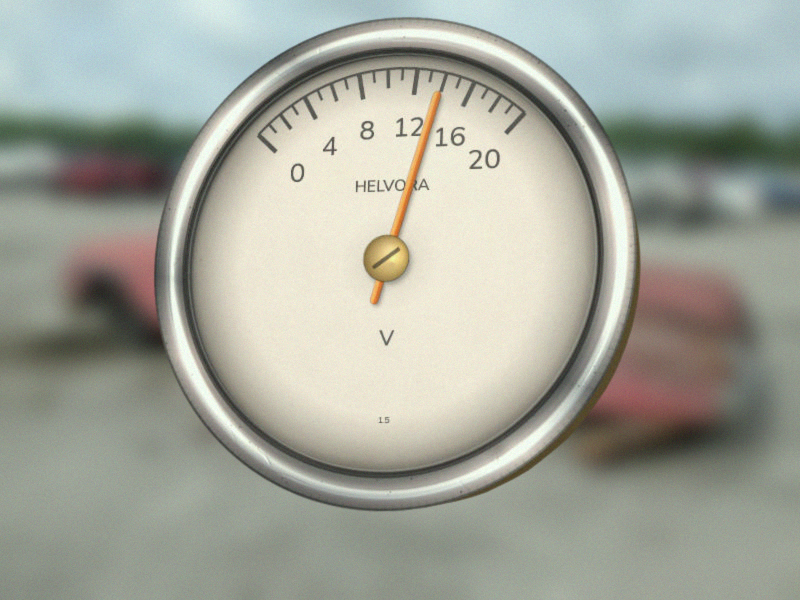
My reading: 14 (V)
